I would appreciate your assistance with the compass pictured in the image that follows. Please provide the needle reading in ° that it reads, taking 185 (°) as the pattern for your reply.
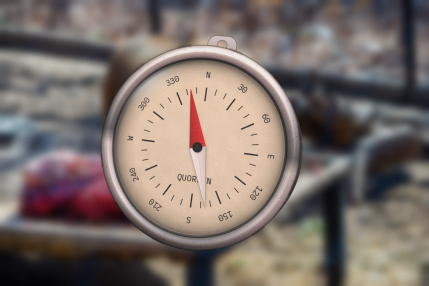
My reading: 345 (°)
